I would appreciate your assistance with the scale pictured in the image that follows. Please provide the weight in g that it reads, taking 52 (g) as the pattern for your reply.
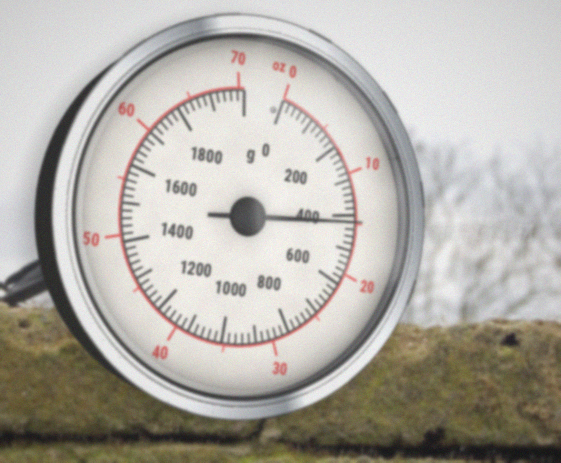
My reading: 420 (g)
